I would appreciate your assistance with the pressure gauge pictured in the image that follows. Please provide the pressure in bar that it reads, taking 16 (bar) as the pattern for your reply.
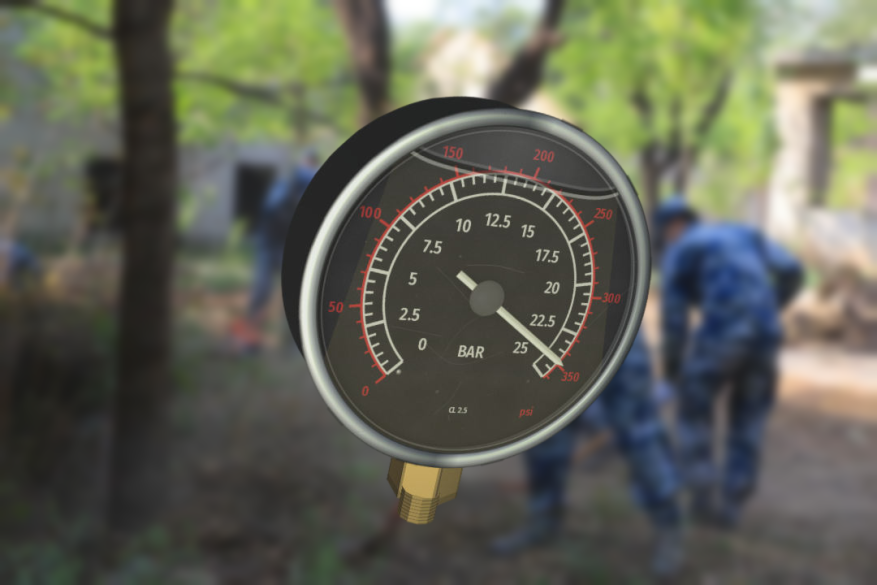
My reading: 24 (bar)
